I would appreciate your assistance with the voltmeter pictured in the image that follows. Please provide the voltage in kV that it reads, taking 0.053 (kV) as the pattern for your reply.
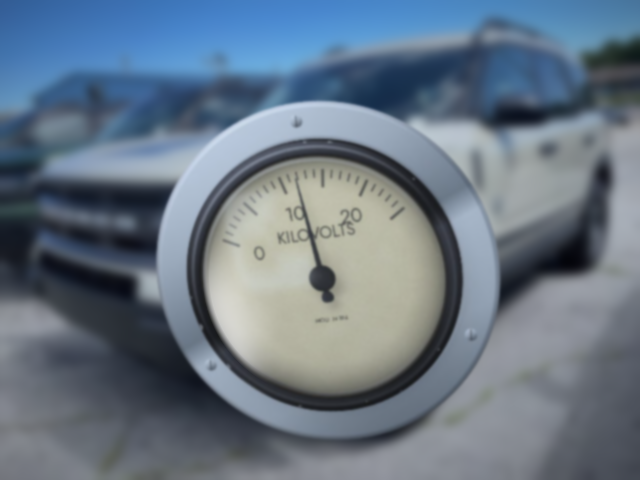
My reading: 12 (kV)
